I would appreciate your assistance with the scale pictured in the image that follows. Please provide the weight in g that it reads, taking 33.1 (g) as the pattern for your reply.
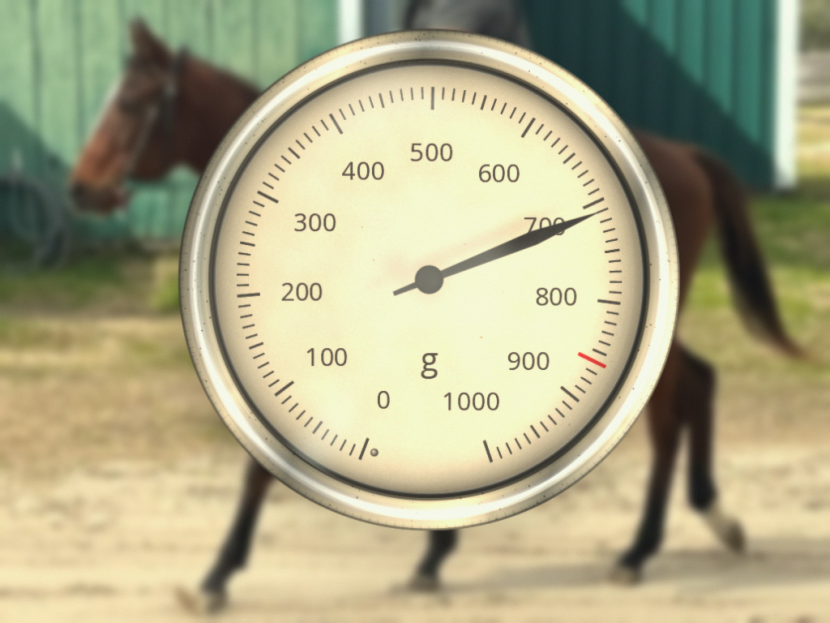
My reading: 710 (g)
